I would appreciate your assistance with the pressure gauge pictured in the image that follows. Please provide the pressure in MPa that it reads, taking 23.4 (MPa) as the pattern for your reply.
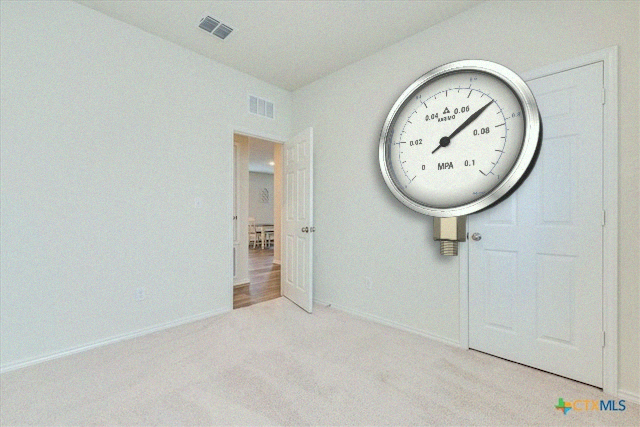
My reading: 0.07 (MPa)
